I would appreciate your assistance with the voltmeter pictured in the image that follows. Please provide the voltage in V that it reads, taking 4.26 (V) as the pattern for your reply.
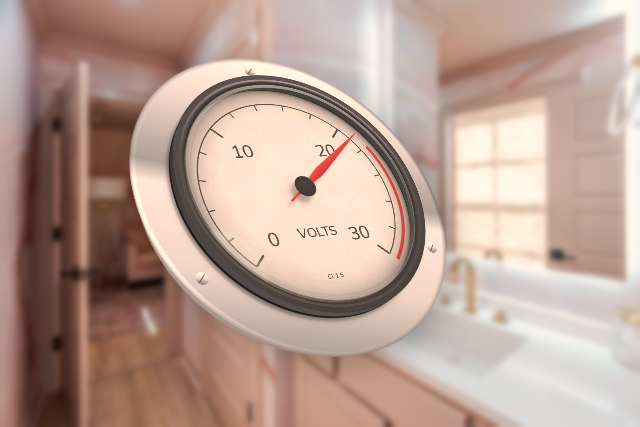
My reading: 21 (V)
